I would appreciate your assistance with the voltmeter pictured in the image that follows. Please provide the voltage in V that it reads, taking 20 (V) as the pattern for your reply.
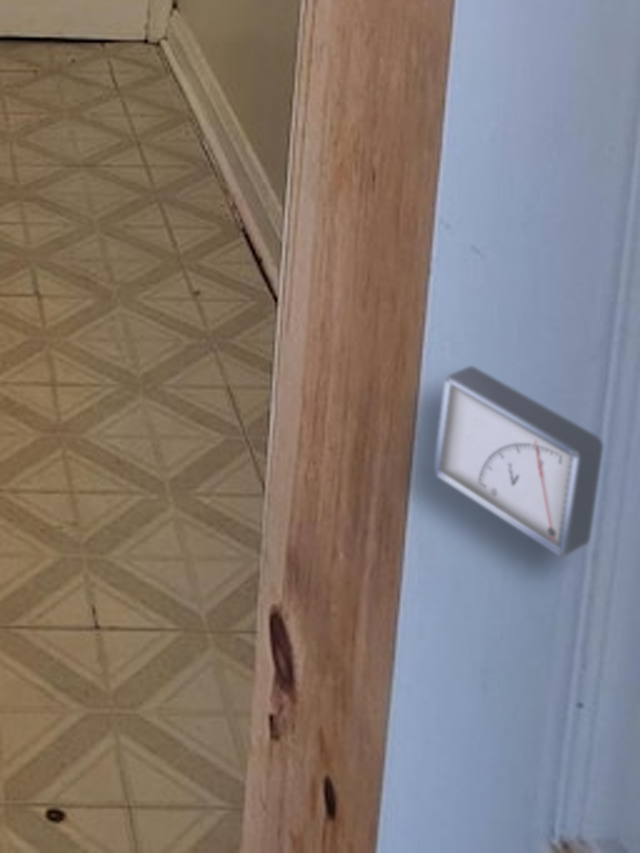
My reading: 2 (V)
